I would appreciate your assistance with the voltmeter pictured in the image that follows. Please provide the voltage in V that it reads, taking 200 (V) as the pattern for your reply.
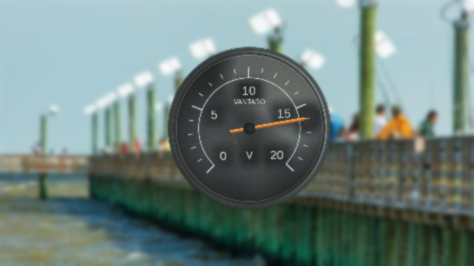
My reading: 16 (V)
